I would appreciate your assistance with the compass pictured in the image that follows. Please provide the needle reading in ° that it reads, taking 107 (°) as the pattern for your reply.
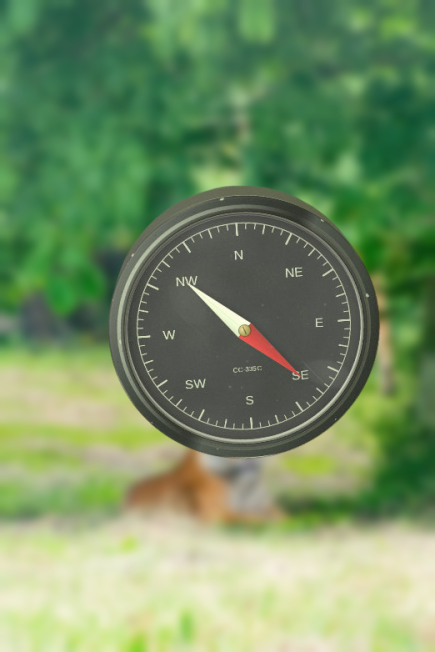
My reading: 135 (°)
